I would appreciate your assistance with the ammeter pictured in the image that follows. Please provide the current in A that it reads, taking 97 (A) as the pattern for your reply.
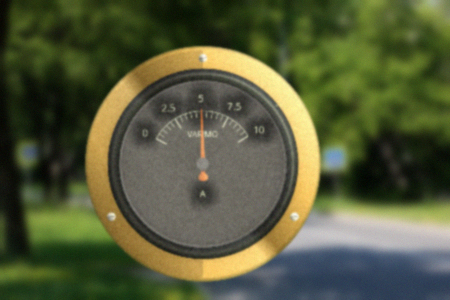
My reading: 5 (A)
